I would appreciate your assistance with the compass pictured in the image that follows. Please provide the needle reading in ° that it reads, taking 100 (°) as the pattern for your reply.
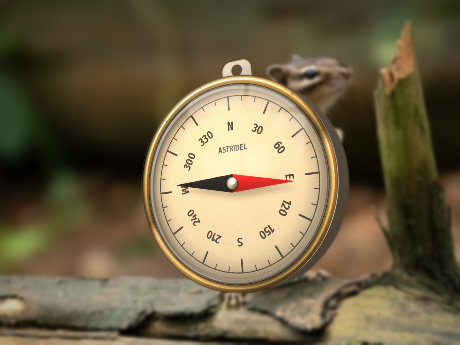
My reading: 95 (°)
